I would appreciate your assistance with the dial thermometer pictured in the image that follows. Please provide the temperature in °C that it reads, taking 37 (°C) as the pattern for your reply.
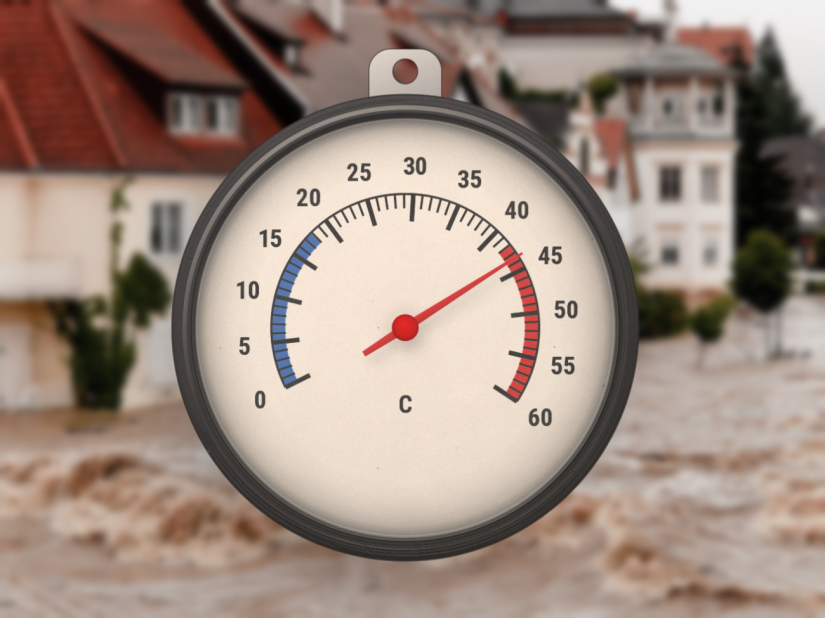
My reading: 43.5 (°C)
